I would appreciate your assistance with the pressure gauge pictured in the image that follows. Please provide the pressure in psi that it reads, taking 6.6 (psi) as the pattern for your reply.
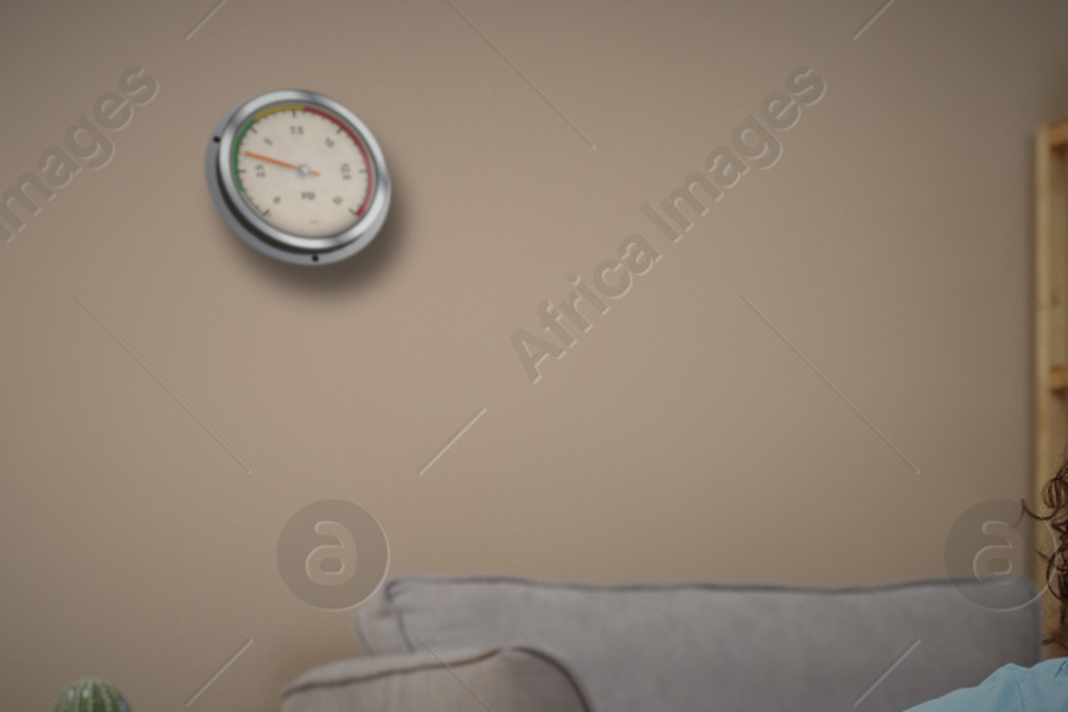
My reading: 3.5 (psi)
